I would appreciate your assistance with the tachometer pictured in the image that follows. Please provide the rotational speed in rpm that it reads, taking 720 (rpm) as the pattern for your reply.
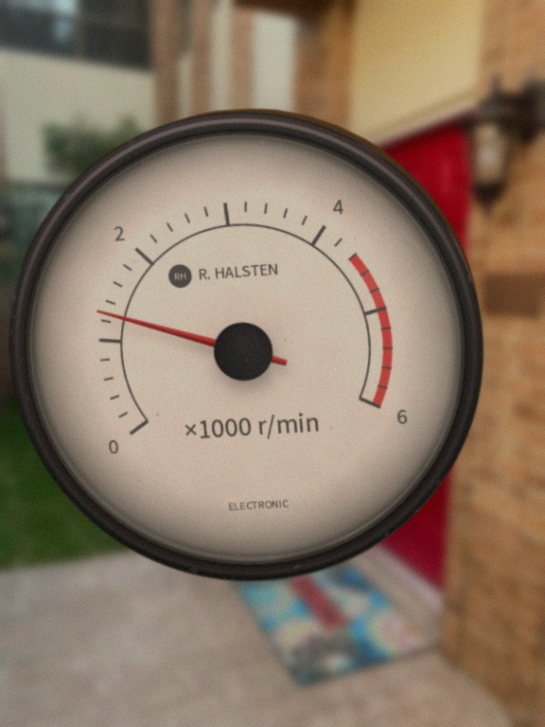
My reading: 1300 (rpm)
